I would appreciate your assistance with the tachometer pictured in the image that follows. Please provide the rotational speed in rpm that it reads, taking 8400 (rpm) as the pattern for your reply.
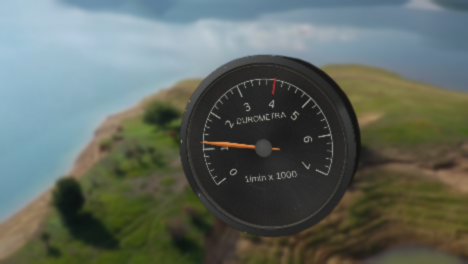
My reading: 1200 (rpm)
